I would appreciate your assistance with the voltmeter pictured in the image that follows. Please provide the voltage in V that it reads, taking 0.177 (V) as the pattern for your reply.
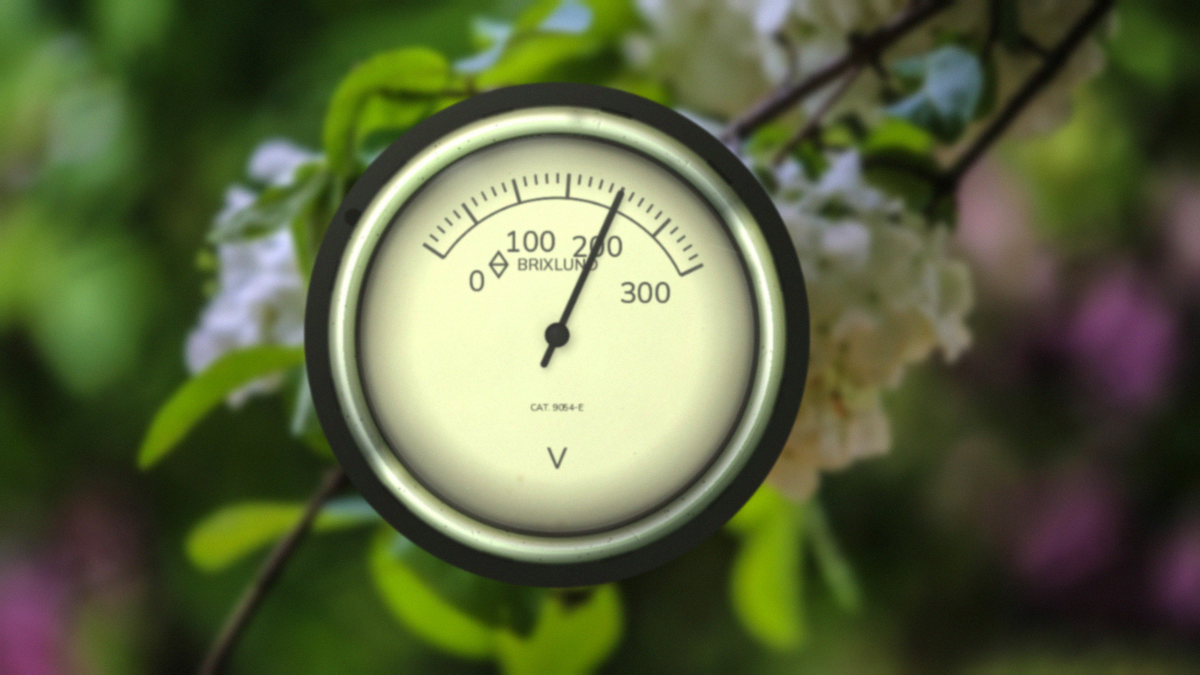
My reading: 200 (V)
